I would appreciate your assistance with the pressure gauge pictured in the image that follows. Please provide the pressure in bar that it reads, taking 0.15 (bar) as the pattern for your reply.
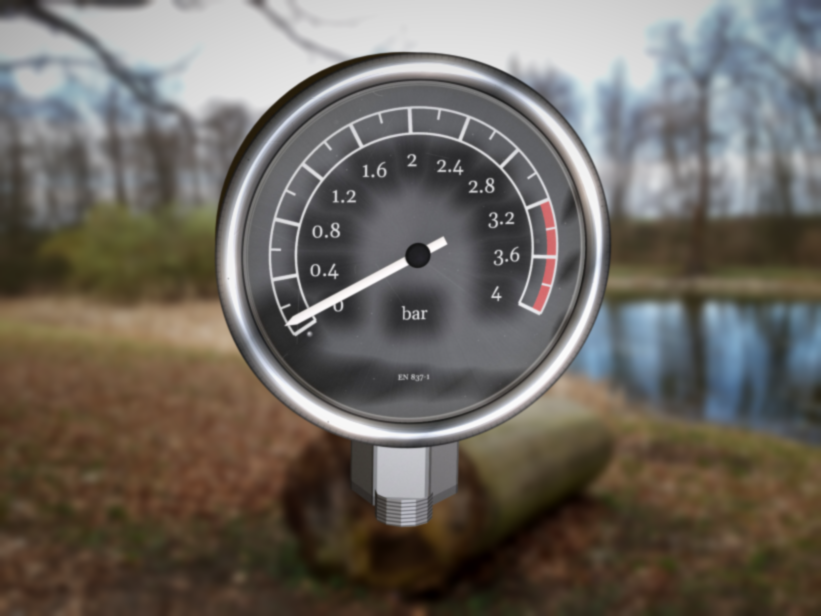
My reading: 0.1 (bar)
